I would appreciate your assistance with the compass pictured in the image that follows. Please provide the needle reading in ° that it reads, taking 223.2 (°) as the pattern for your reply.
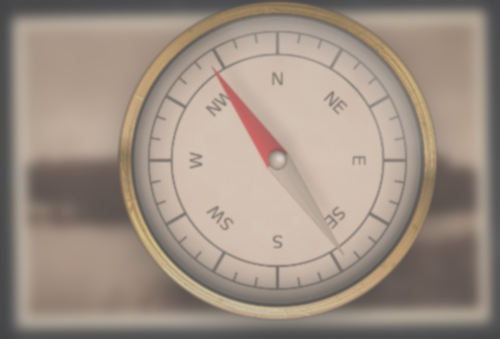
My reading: 325 (°)
